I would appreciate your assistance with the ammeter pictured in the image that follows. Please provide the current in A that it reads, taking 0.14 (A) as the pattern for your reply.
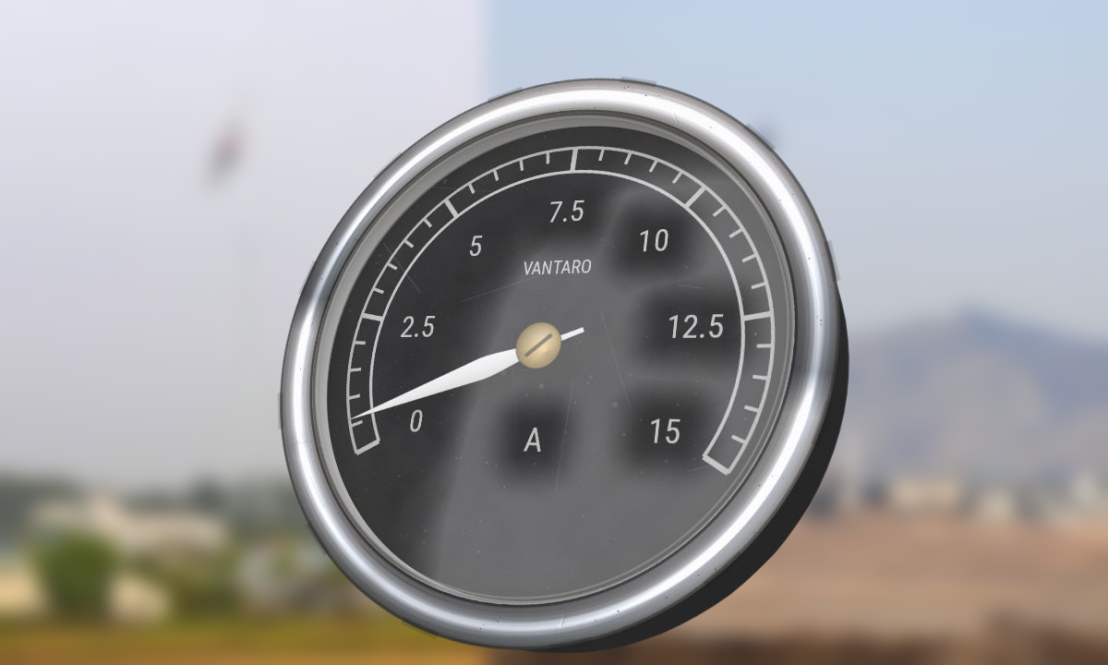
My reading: 0.5 (A)
